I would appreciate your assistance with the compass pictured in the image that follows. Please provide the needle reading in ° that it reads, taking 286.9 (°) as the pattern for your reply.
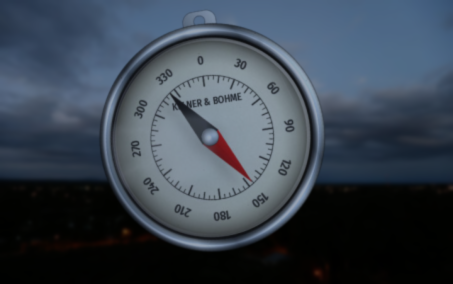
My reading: 145 (°)
